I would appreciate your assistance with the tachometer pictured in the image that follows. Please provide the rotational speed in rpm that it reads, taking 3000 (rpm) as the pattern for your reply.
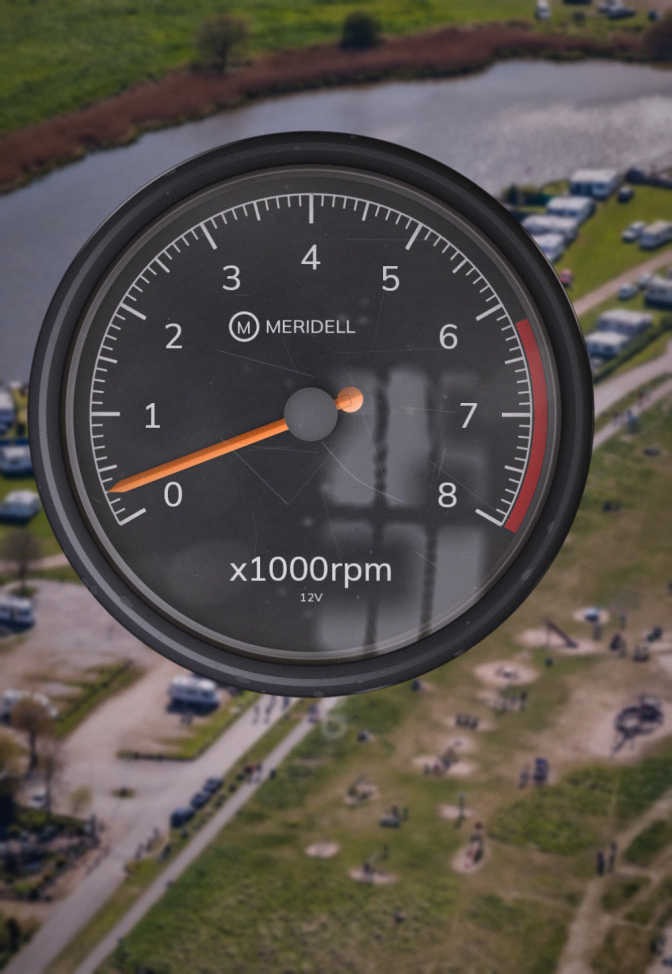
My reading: 300 (rpm)
